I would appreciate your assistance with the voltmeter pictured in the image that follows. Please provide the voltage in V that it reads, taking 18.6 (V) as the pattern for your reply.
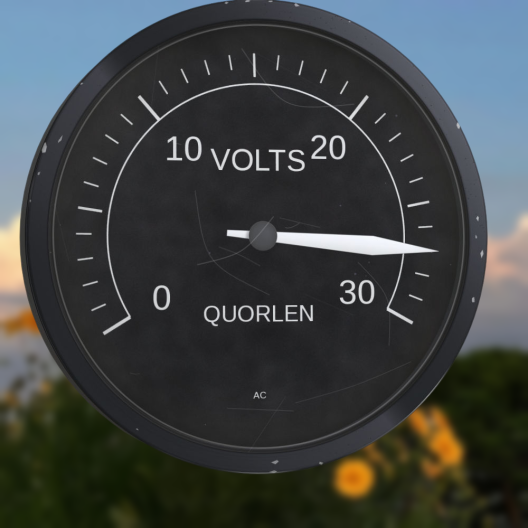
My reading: 27 (V)
